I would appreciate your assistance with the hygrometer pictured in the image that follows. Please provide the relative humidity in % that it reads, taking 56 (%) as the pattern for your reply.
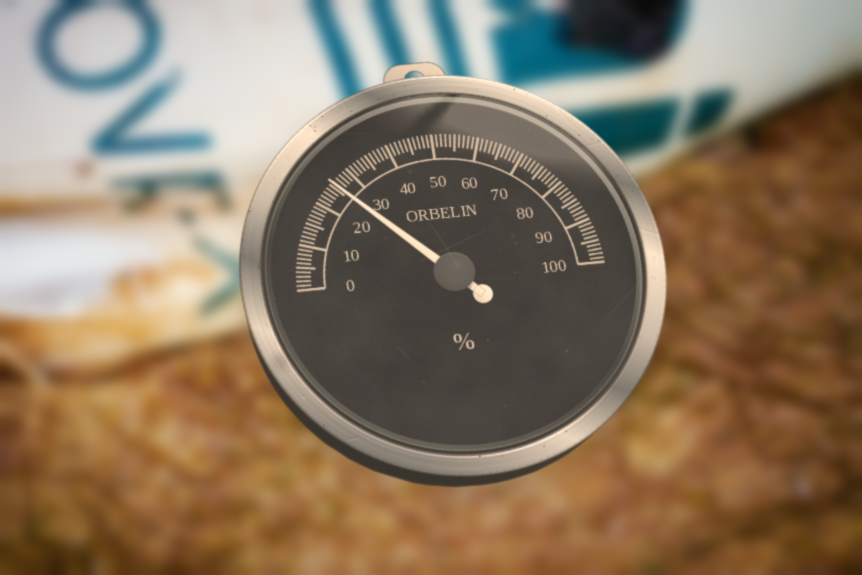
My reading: 25 (%)
